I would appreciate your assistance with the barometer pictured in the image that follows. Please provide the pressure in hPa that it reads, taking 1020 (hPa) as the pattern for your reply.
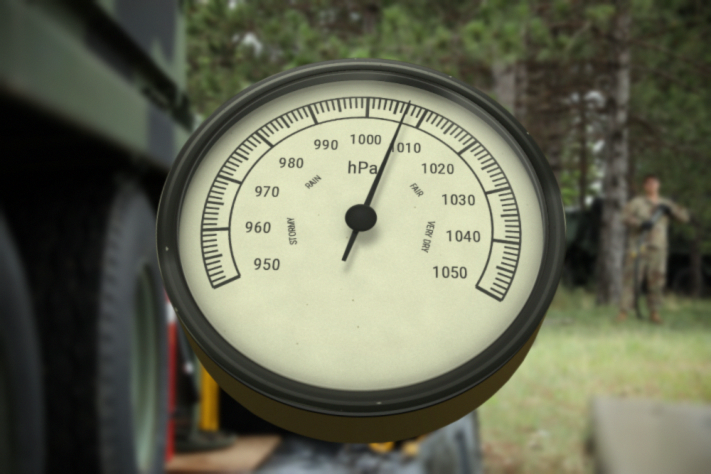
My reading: 1007 (hPa)
